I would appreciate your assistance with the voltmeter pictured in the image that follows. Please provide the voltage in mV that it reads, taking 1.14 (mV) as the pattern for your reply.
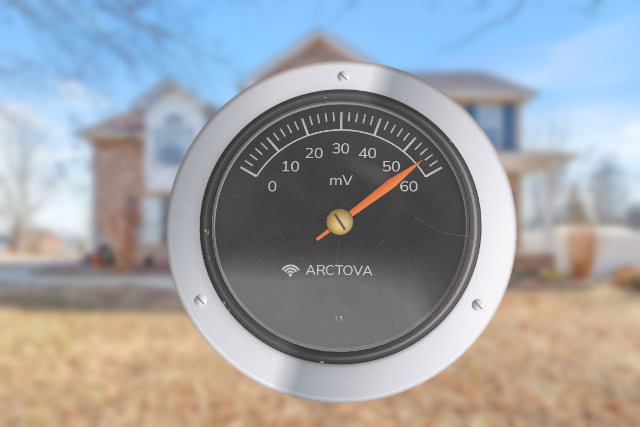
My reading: 56 (mV)
